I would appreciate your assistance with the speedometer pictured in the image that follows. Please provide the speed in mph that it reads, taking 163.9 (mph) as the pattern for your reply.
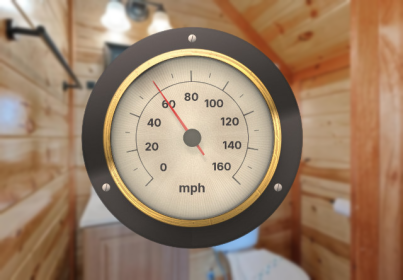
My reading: 60 (mph)
